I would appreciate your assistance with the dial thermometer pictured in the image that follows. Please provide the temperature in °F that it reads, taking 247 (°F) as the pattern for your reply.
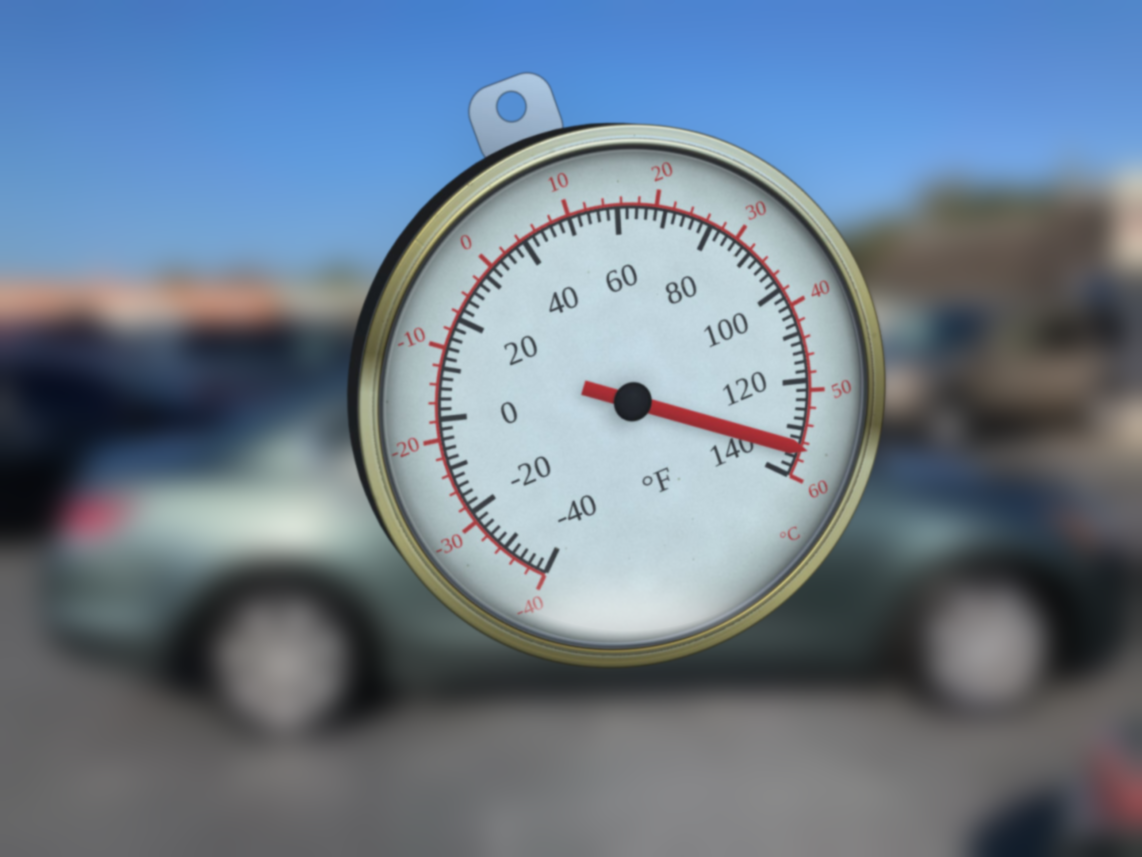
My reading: 134 (°F)
